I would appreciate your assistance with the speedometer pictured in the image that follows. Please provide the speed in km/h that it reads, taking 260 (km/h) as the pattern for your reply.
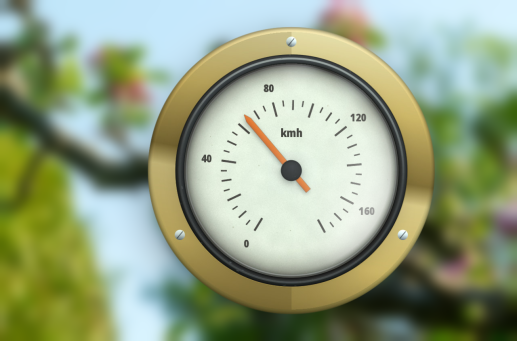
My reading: 65 (km/h)
